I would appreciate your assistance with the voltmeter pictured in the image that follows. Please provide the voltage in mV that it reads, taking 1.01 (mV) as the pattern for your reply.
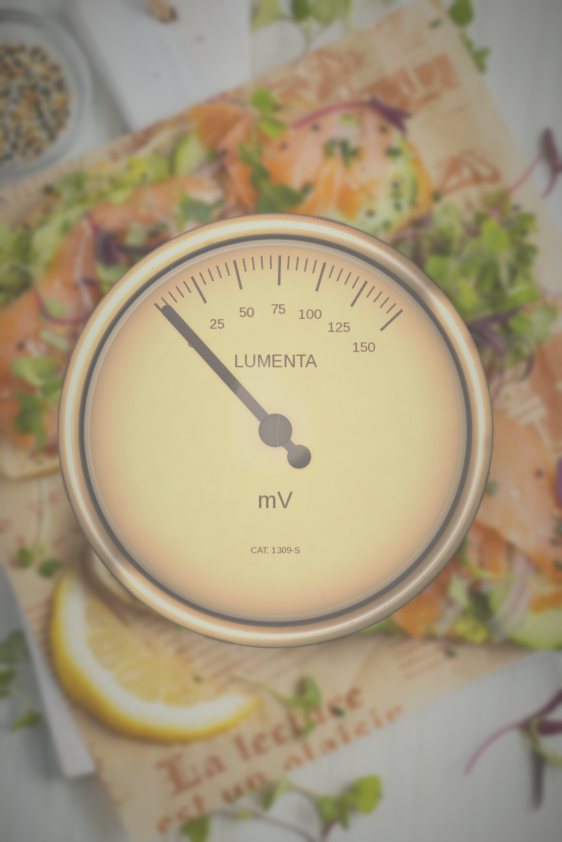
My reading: 2.5 (mV)
